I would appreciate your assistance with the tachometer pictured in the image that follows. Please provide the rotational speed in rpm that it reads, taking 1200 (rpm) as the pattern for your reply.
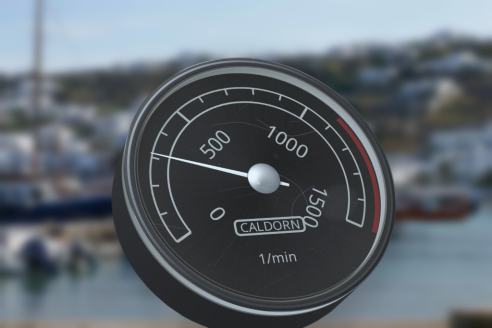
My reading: 300 (rpm)
